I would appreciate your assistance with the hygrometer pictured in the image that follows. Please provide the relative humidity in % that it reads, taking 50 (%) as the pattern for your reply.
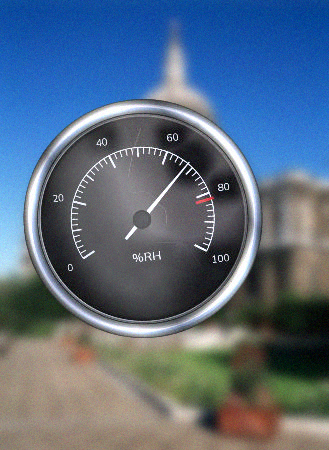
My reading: 68 (%)
